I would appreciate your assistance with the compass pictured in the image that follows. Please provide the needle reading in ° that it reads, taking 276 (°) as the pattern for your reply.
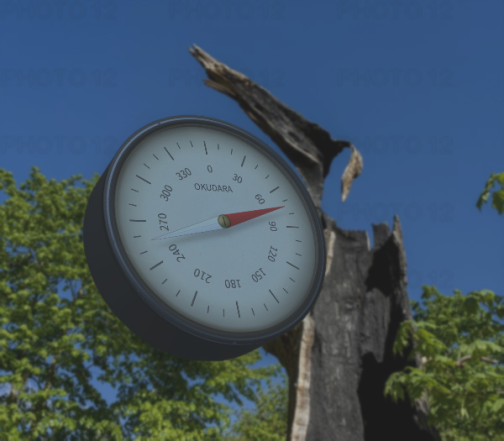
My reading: 75 (°)
